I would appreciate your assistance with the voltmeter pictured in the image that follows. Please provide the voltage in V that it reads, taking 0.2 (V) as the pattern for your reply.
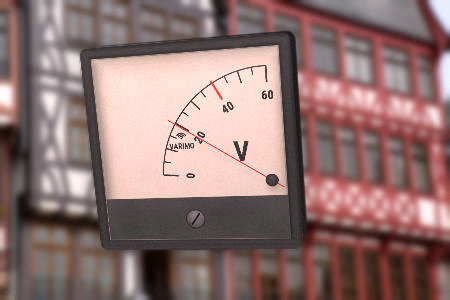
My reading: 20 (V)
